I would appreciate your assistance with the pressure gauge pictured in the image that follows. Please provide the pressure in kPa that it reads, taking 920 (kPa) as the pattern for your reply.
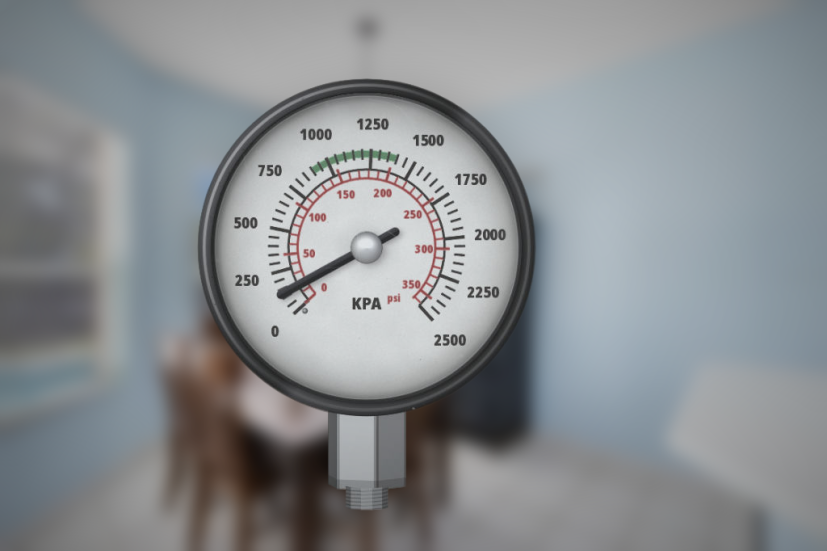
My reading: 125 (kPa)
